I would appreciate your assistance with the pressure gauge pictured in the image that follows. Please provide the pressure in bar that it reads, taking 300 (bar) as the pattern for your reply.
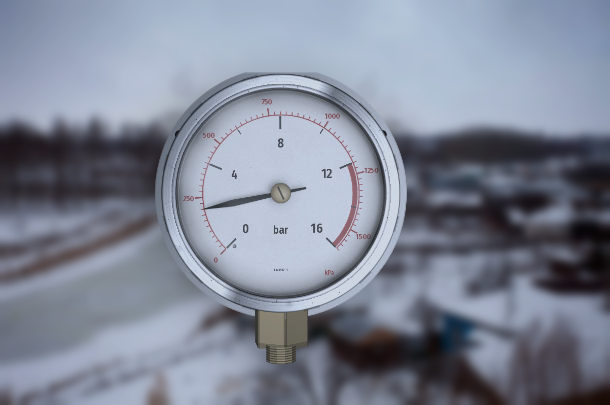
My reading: 2 (bar)
